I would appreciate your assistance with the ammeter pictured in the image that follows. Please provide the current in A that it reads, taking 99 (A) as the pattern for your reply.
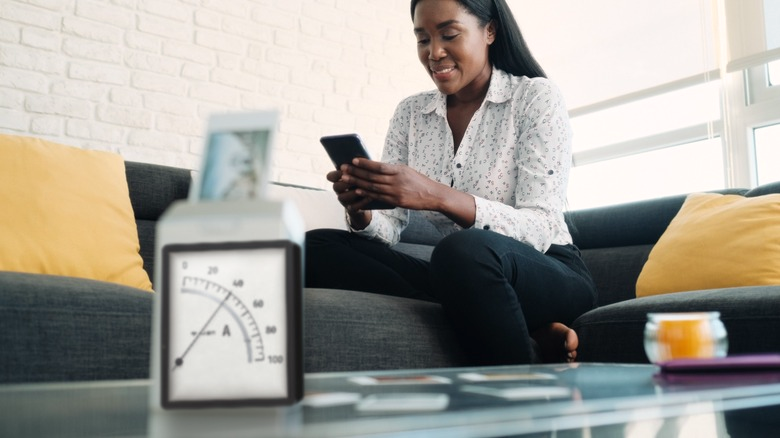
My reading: 40 (A)
